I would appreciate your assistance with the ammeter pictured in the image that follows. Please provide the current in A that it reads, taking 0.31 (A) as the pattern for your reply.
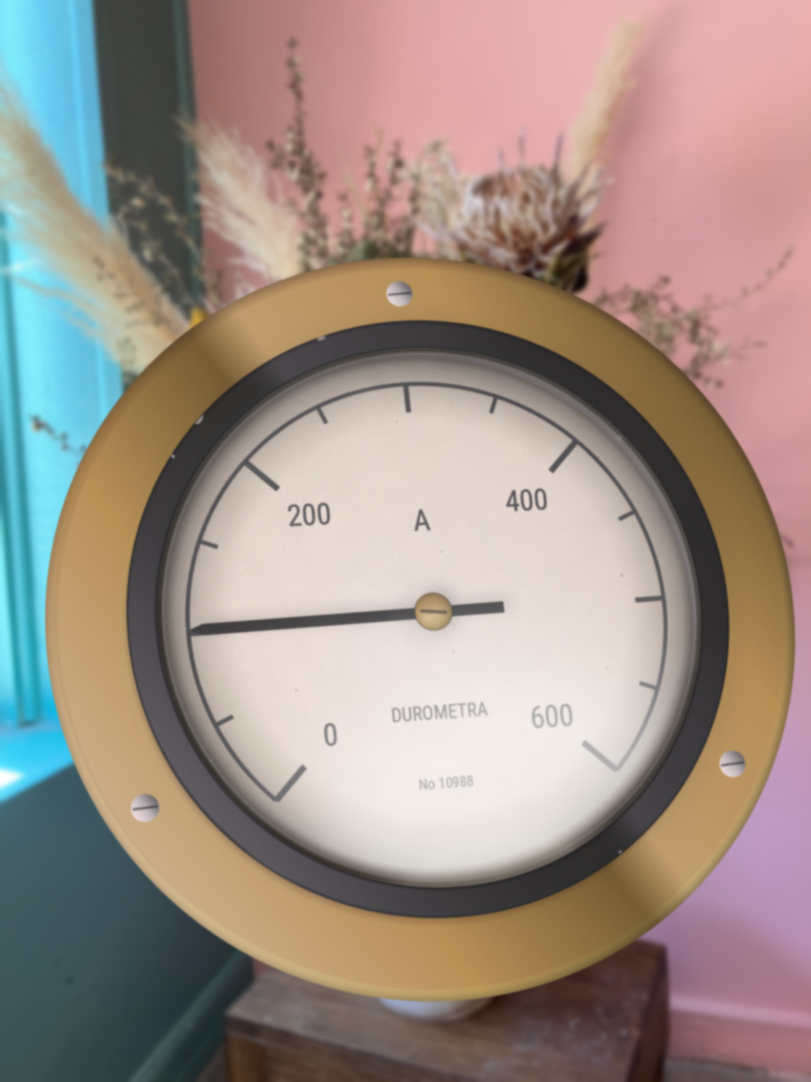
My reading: 100 (A)
